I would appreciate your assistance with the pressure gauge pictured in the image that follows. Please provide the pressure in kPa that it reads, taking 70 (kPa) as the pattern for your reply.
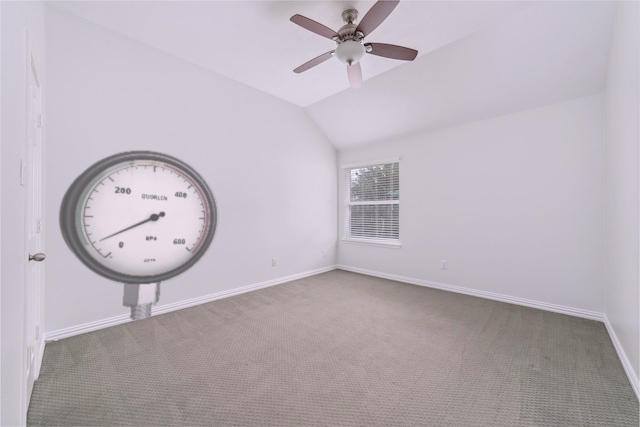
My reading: 40 (kPa)
